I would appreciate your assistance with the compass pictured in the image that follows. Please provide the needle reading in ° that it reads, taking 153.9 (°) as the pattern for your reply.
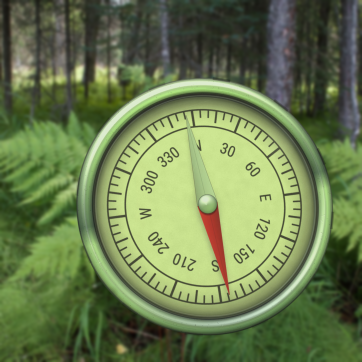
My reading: 175 (°)
